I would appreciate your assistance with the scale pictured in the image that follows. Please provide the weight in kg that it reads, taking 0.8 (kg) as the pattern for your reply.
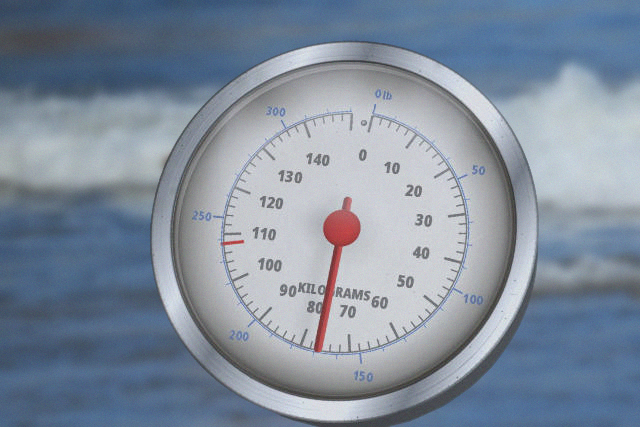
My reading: 76 (kg)
